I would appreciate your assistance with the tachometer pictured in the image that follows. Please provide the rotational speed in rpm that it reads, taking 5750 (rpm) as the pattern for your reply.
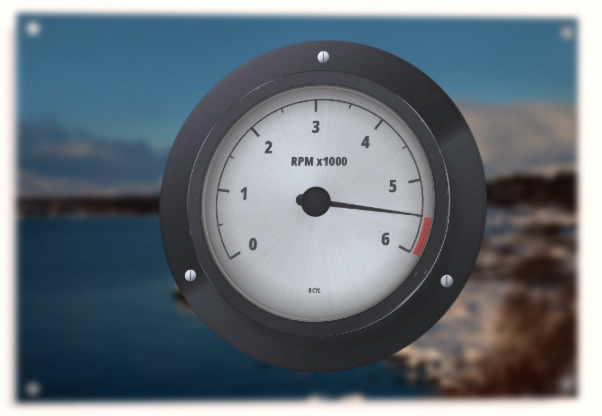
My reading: 5500 (rpm)
